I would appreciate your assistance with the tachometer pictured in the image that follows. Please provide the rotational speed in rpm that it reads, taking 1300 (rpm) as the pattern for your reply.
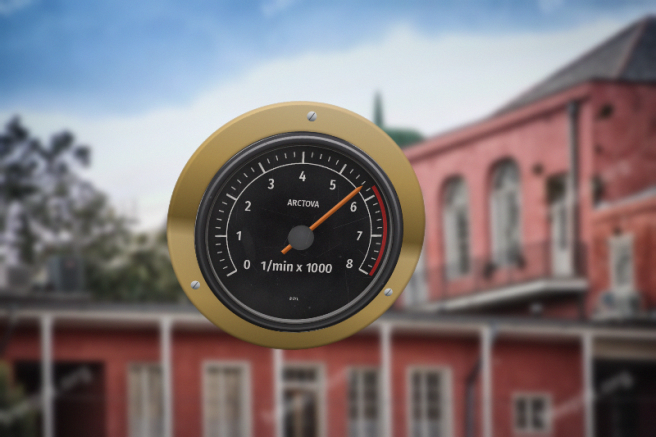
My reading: 5600 (rpm)
